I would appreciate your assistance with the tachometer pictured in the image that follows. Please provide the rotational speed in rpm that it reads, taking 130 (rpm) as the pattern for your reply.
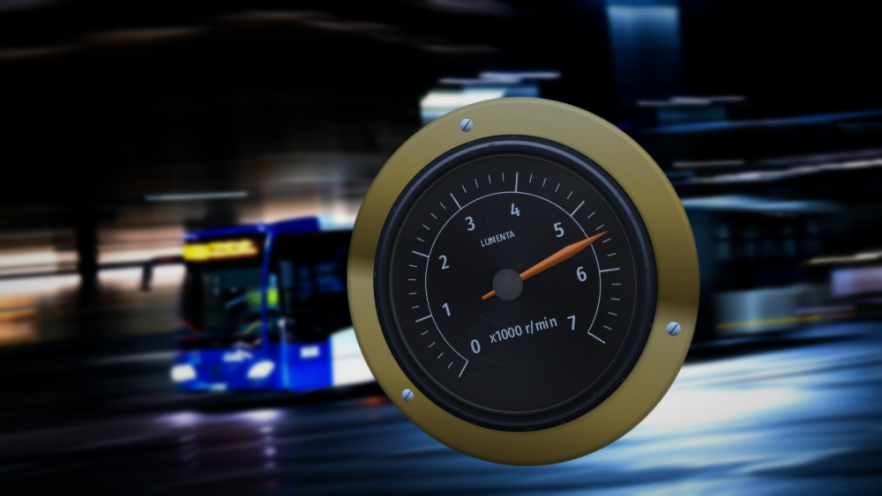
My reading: 5500 (rpm)
